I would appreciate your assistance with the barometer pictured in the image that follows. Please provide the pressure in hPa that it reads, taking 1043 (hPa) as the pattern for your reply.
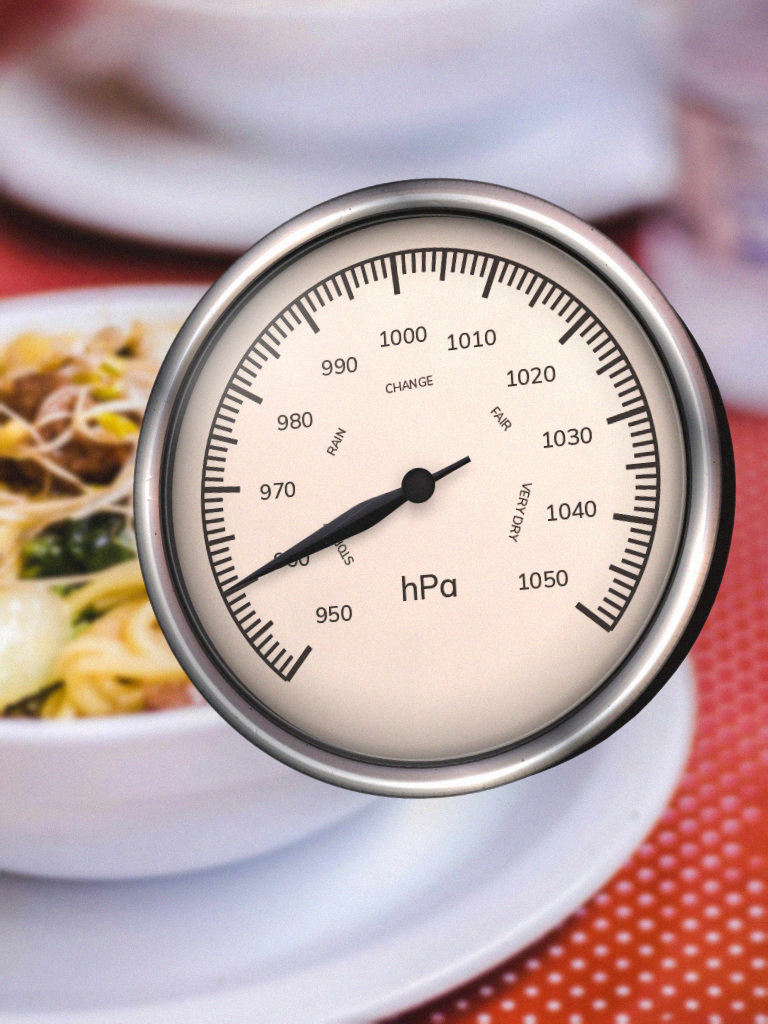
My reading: 960 (hPa)
